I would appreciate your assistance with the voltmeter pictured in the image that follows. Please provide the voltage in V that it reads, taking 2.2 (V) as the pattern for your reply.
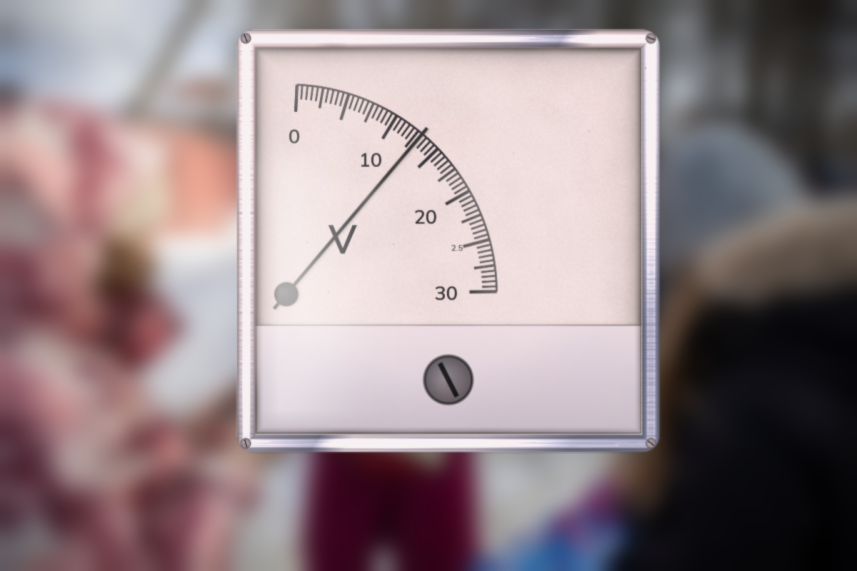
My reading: 13 (V)
